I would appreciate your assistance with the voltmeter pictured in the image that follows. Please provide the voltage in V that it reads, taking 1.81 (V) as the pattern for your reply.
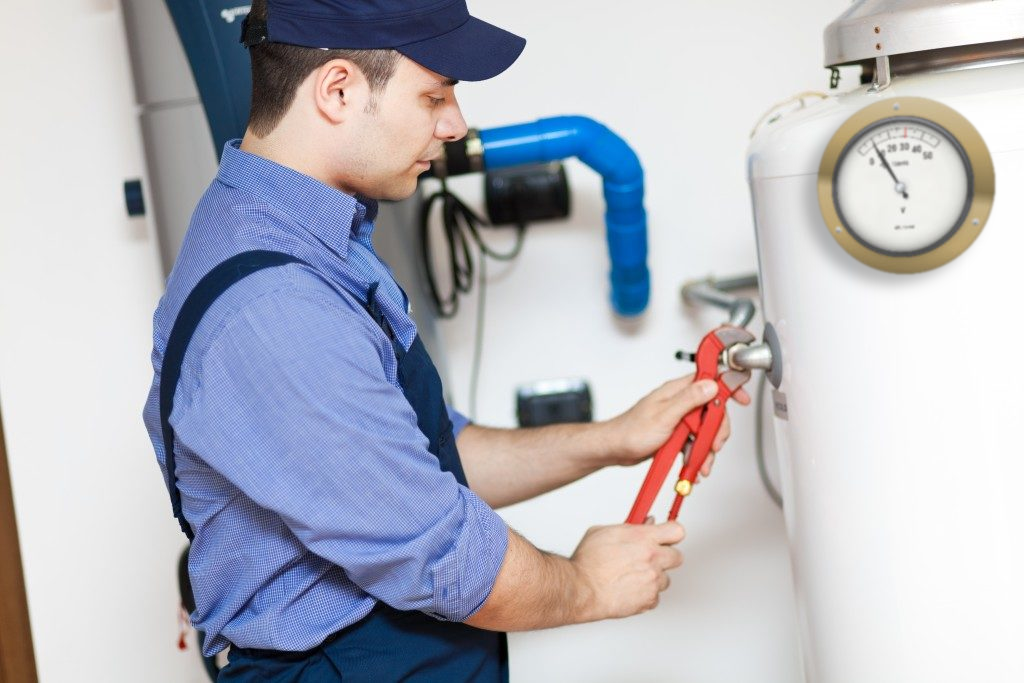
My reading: 10 (V)
